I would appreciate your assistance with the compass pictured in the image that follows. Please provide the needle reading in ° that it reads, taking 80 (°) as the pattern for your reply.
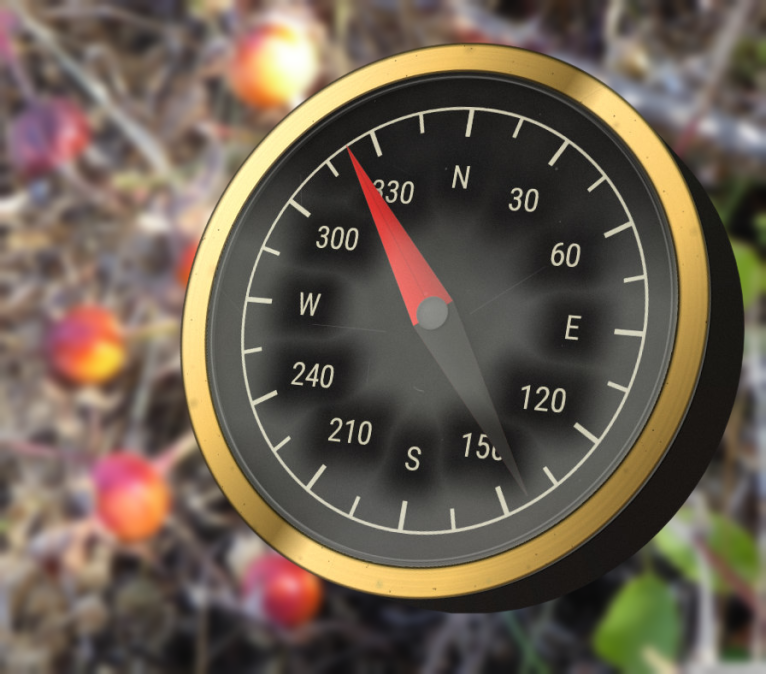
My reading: 322.5 (°)
